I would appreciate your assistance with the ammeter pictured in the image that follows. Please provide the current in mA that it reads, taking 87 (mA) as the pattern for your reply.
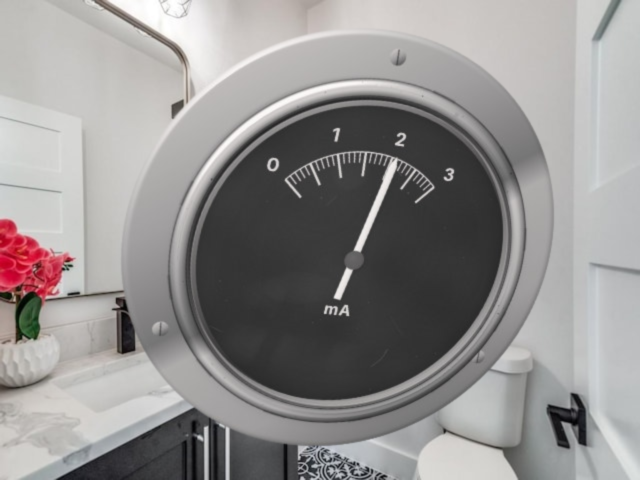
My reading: 2 (mA)
